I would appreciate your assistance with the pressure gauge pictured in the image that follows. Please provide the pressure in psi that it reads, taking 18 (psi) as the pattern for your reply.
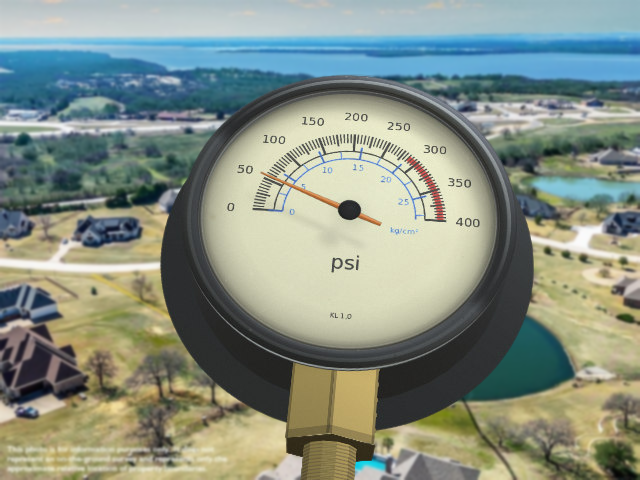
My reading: 50 (psi)
